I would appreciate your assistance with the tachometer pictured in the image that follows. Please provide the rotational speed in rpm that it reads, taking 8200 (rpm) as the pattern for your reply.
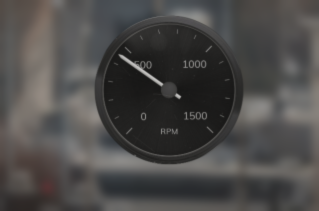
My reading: 450 (rpm)
